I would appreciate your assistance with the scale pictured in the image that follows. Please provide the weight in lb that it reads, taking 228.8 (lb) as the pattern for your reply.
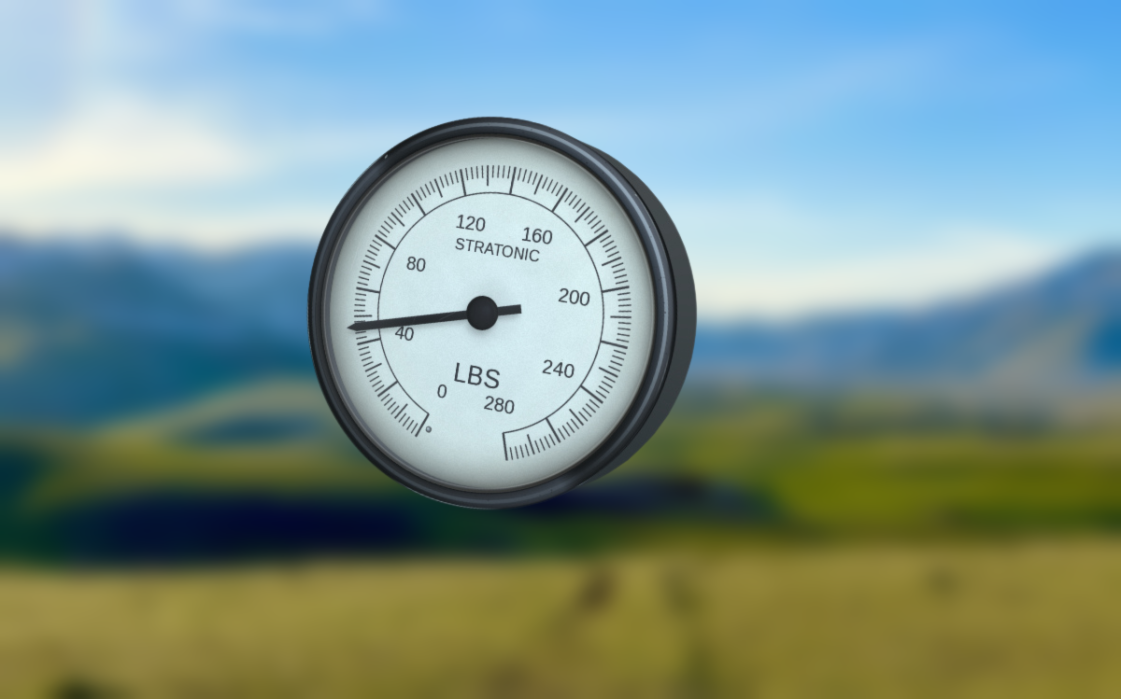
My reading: 46 (lb)
